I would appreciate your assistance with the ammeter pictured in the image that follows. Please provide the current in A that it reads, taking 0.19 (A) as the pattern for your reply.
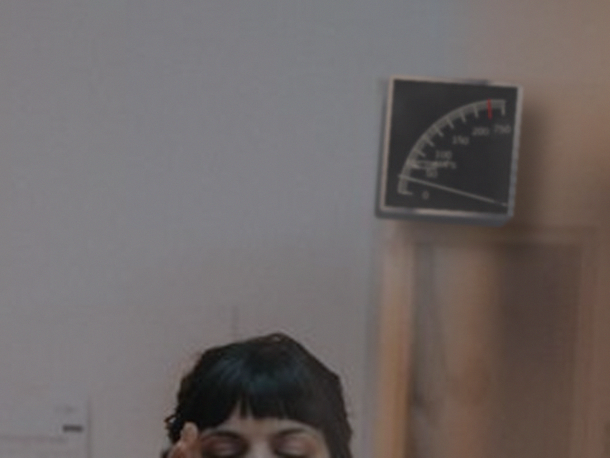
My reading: 25 (A)
